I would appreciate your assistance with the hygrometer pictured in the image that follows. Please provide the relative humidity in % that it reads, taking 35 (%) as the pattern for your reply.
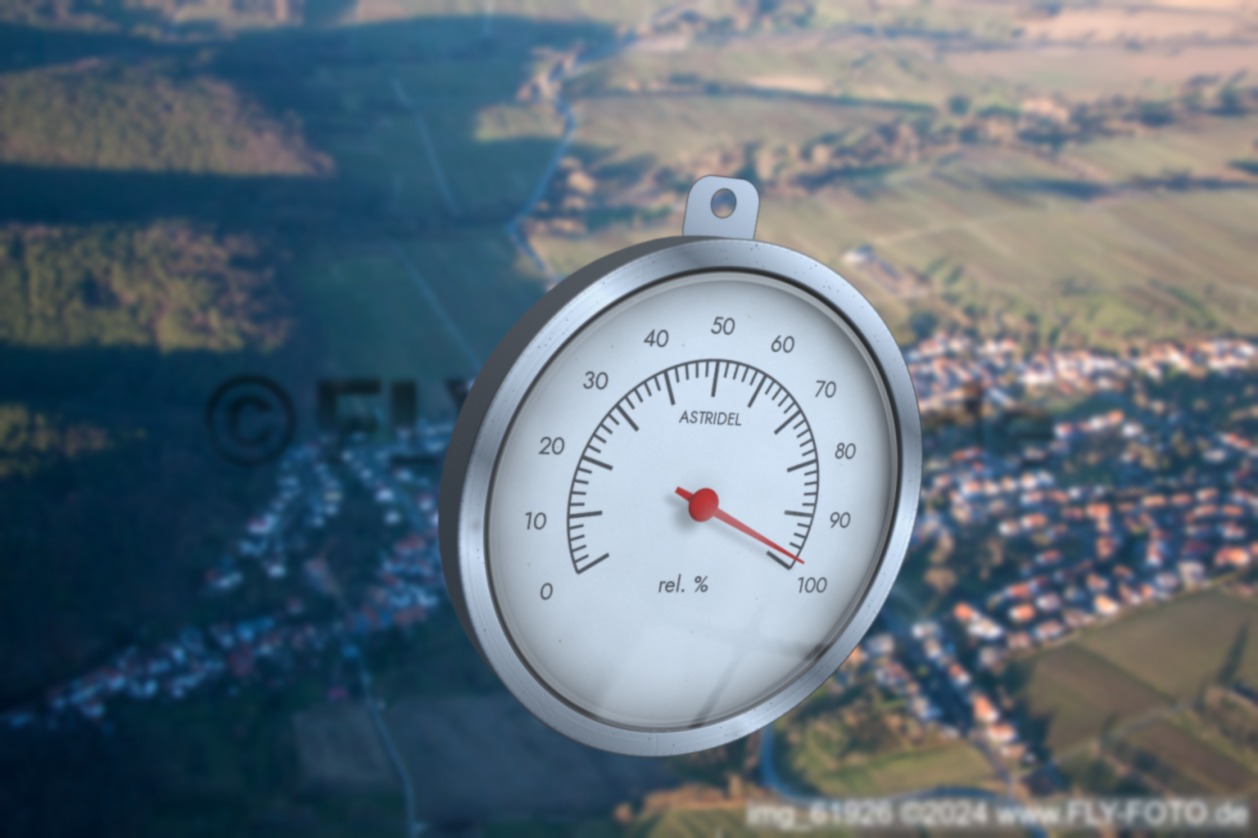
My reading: 98 (%)
